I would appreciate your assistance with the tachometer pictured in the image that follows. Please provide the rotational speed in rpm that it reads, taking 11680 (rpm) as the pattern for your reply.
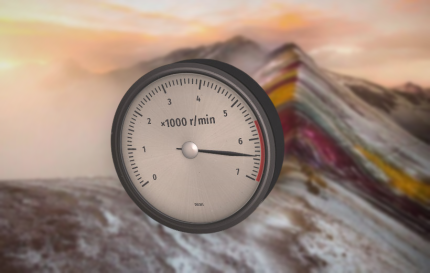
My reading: 6400 (rpm)
